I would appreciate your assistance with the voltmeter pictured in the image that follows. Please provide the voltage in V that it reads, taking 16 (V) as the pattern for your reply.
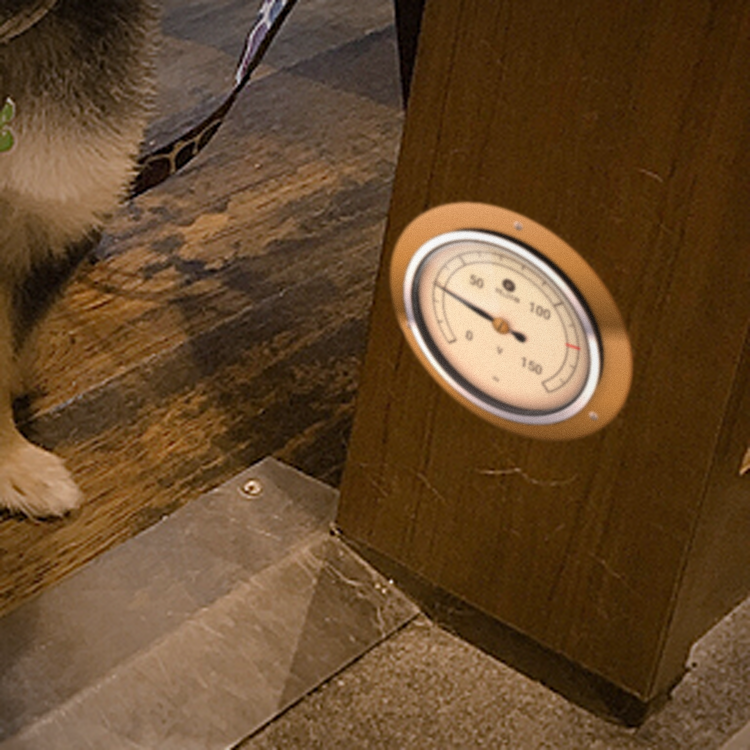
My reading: 30 (V)
